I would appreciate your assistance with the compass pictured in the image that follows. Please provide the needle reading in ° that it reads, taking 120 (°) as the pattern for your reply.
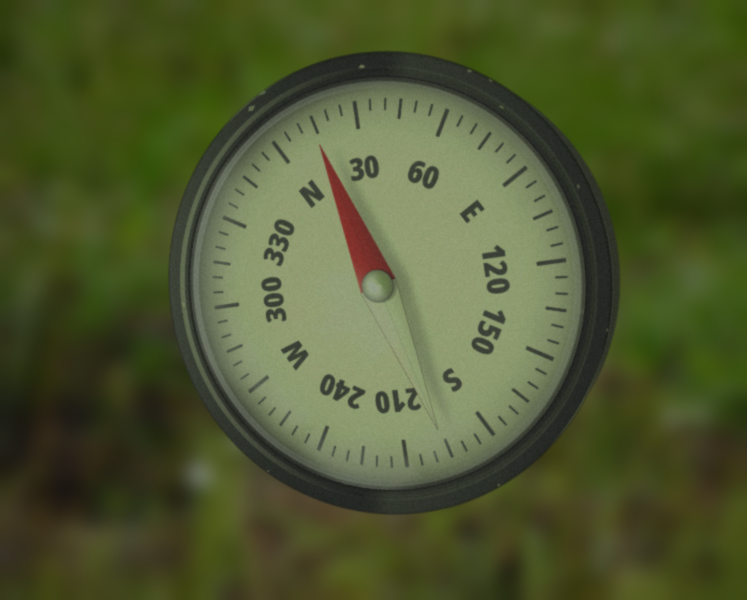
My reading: 15 (°)
